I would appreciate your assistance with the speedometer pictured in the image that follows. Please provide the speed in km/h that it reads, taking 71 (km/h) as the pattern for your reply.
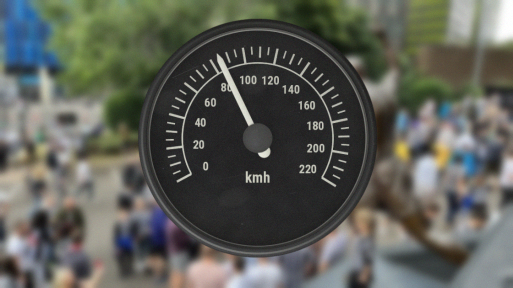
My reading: 85 (km/h)
